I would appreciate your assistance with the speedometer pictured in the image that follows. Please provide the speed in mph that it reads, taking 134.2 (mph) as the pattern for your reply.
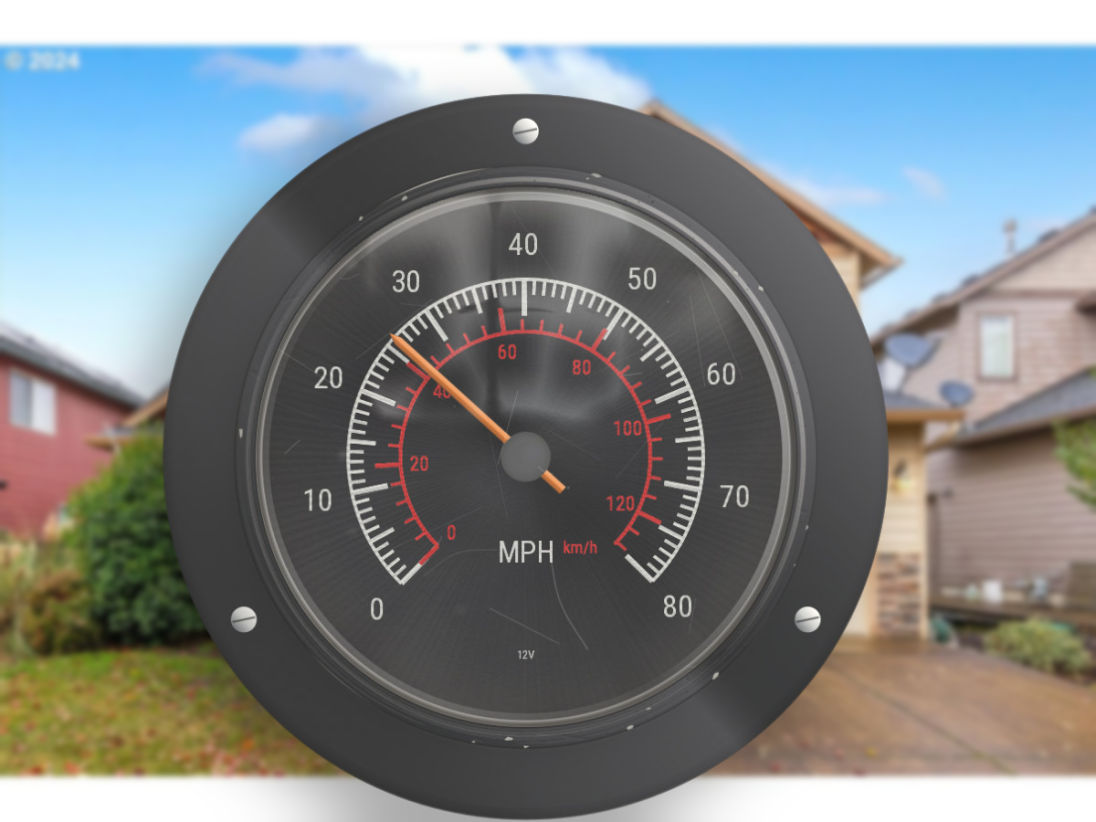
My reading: 26 (mph)
